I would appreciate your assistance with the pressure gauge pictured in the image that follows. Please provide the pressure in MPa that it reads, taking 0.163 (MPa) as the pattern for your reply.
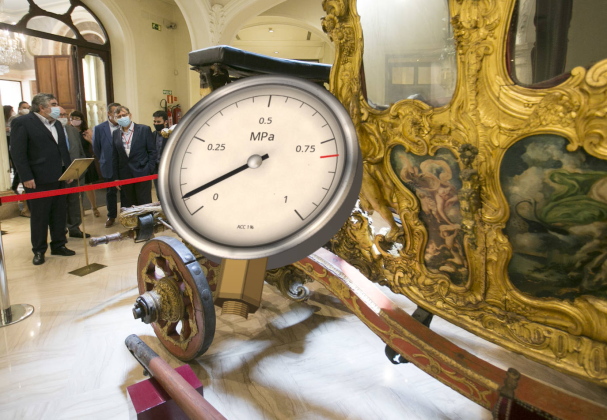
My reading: 0.05 (MPa)
